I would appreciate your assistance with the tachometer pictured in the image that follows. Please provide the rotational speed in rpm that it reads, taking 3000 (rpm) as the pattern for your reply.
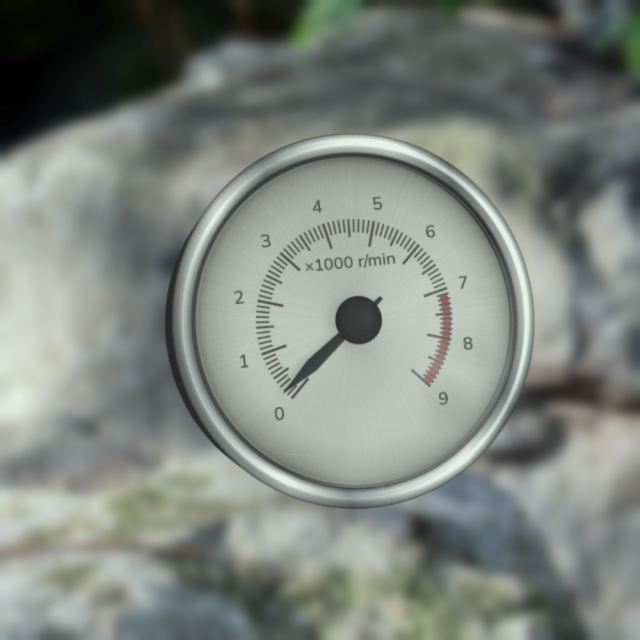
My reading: 200 (rpm)
